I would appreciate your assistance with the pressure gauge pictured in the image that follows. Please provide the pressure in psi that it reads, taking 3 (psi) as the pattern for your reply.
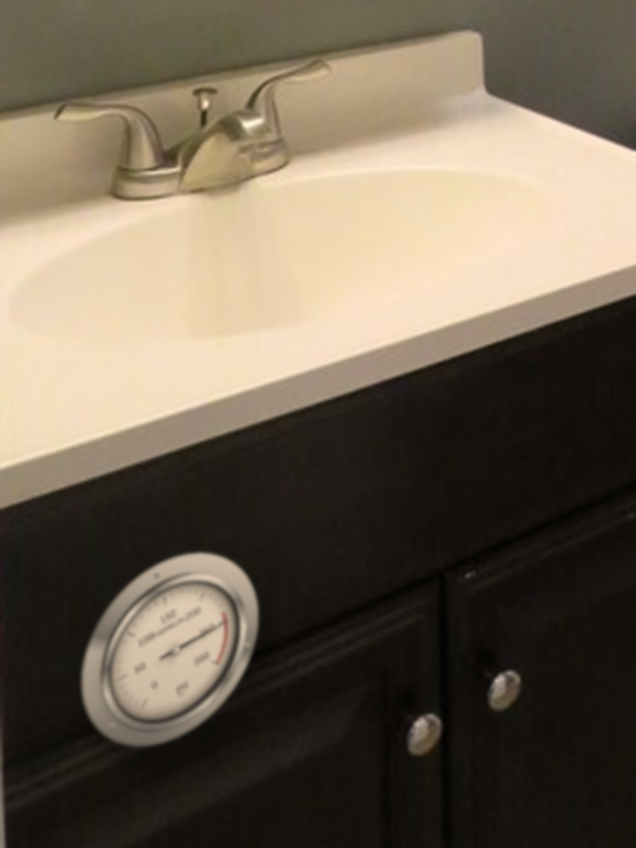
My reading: 250 (psi)
